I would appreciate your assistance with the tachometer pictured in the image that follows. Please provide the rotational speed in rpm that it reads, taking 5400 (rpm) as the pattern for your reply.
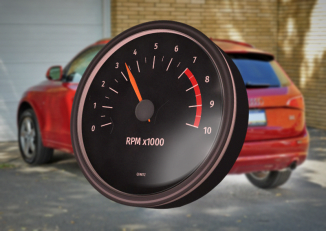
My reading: 3500 (rpm)
